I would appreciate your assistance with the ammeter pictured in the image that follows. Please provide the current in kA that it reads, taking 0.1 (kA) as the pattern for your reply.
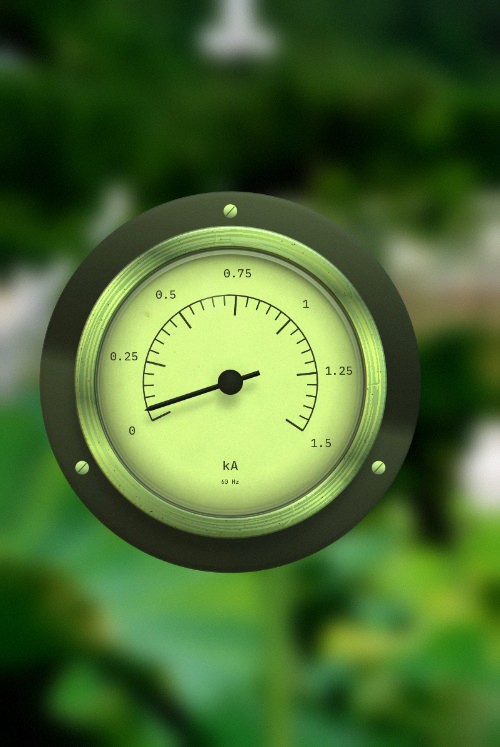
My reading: 0.05 (kA)
